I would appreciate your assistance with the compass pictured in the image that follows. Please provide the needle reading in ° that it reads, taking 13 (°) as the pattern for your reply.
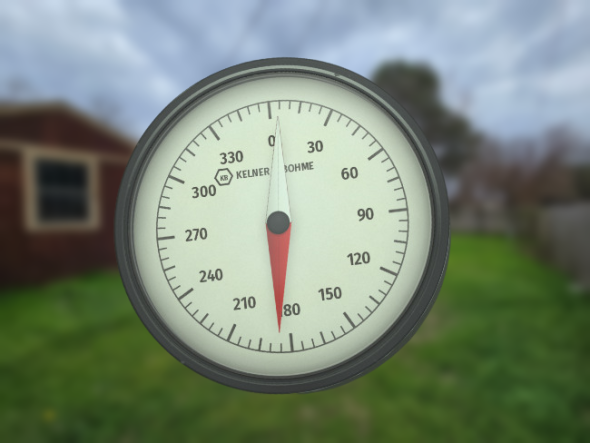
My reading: 185 (°)
